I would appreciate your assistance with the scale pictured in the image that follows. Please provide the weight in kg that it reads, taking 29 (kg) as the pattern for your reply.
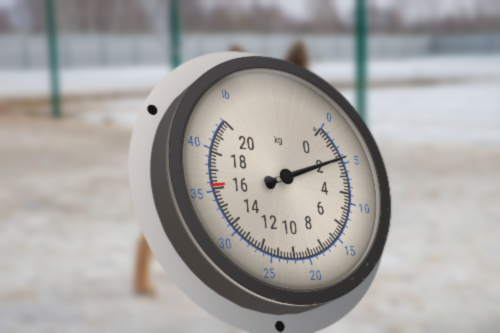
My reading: 2 (kg)
